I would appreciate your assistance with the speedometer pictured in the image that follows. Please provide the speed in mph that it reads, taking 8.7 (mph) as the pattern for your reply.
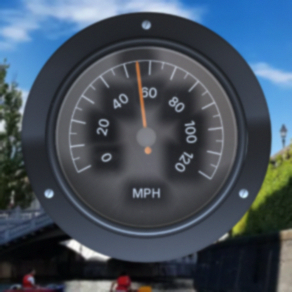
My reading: 55 (mph)
